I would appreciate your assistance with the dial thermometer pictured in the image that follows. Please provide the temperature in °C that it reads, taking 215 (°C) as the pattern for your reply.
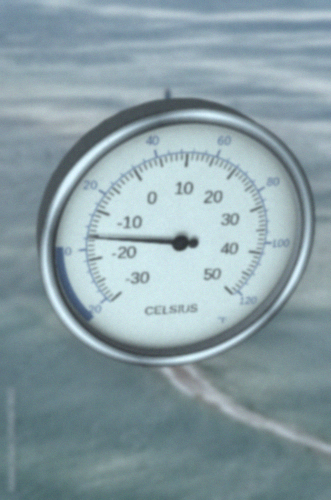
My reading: -15 (°C)
